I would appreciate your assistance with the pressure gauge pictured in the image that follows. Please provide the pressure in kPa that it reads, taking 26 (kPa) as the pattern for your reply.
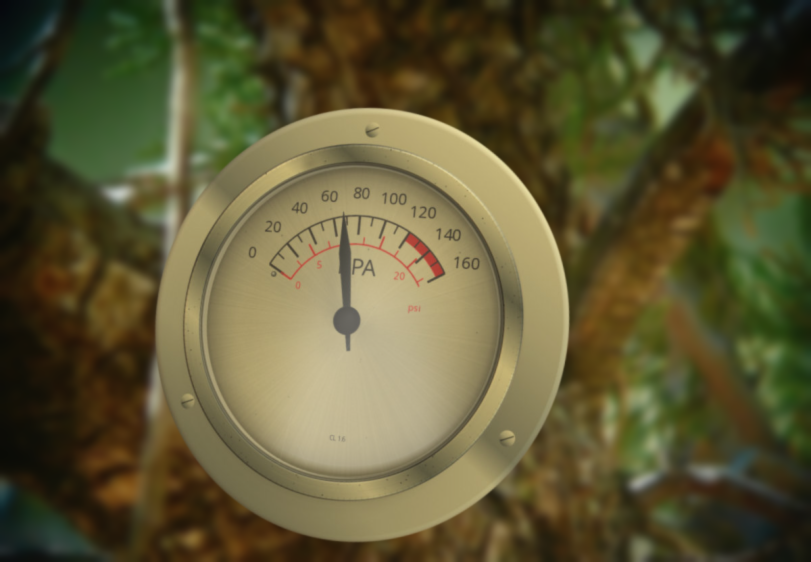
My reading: 70 (kPa)
